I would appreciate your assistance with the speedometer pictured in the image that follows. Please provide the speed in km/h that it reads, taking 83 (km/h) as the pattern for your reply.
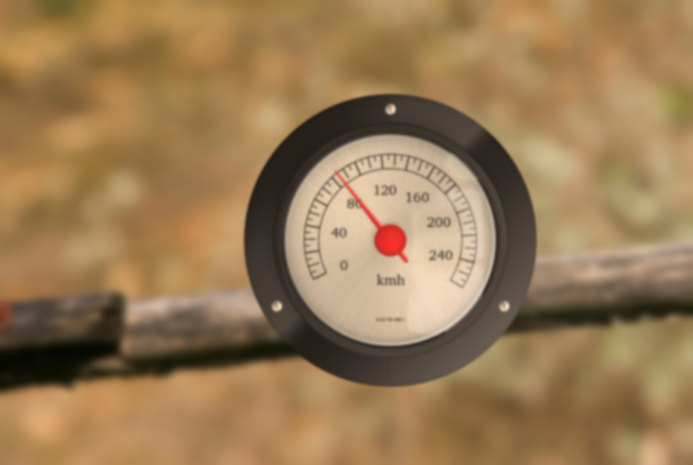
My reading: 85 (km/h)
